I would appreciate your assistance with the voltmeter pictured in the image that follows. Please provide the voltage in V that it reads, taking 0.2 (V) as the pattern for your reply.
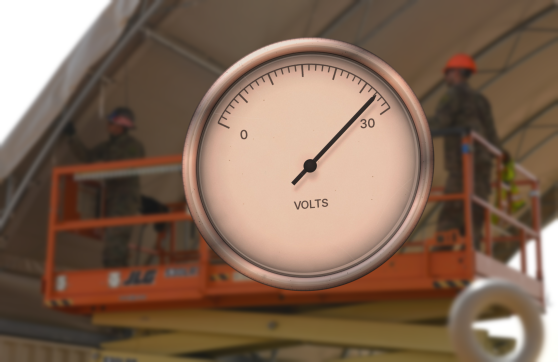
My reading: 27 (V)
